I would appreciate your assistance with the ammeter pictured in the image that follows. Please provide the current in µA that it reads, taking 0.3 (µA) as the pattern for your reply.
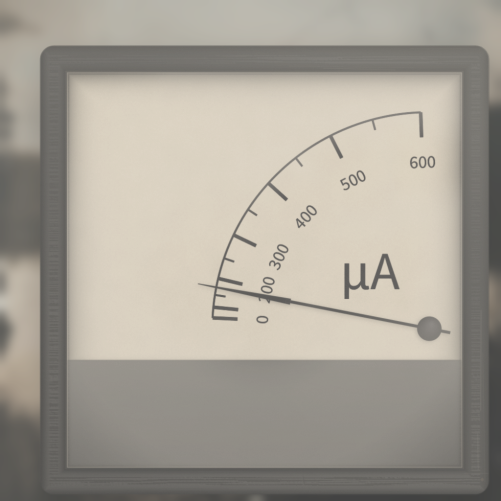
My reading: 175 (µA)
